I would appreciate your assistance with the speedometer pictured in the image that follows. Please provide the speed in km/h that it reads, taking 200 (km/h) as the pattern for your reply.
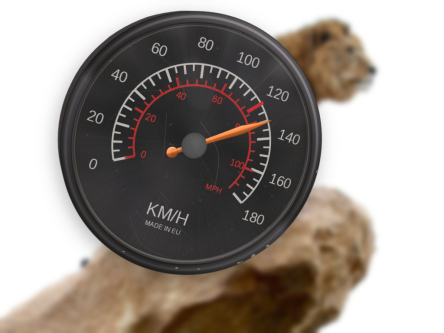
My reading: 130 (km/h)
